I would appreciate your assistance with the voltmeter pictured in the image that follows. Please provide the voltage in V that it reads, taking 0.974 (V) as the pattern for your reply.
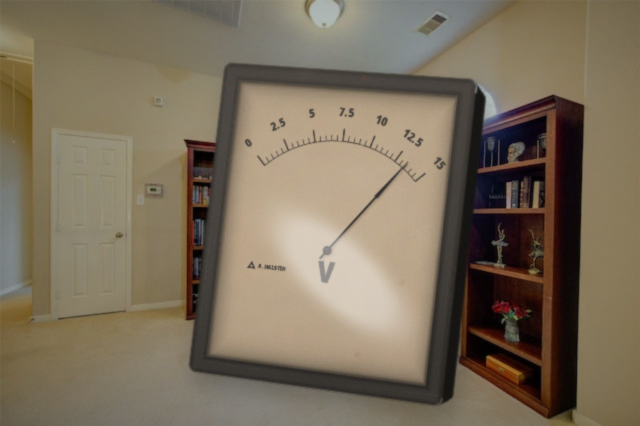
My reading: 13.5 (V)
